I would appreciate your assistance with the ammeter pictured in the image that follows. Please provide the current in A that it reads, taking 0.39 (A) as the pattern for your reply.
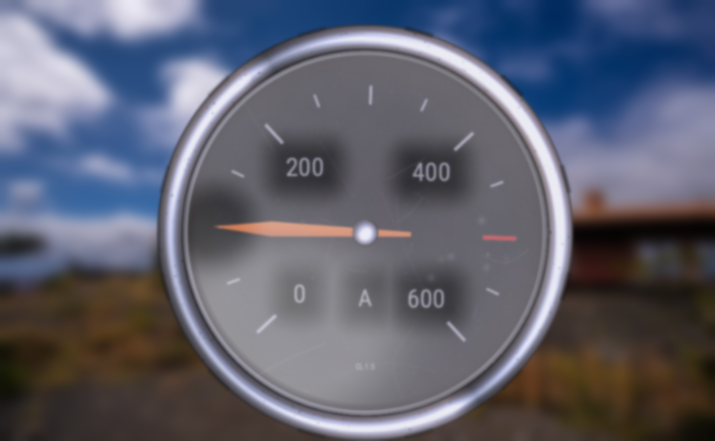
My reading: 100 (A)
